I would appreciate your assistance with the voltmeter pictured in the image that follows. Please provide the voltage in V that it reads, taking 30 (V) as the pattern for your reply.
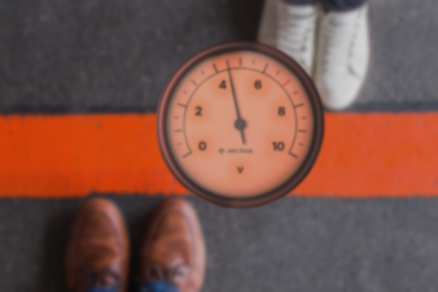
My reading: 4.5 (V)
